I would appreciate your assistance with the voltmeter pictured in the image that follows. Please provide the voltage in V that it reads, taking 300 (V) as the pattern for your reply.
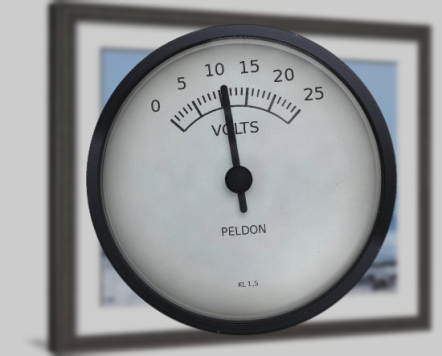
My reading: 11 (V)
